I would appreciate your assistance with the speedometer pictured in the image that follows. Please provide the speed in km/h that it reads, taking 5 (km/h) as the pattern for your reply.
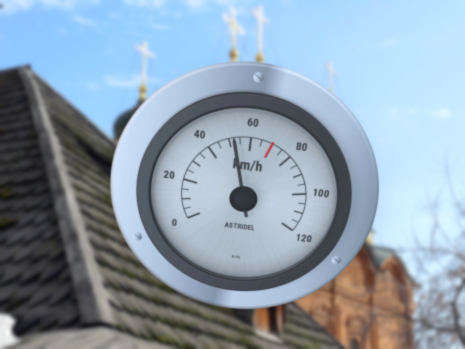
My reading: 52.5 (km/h)
